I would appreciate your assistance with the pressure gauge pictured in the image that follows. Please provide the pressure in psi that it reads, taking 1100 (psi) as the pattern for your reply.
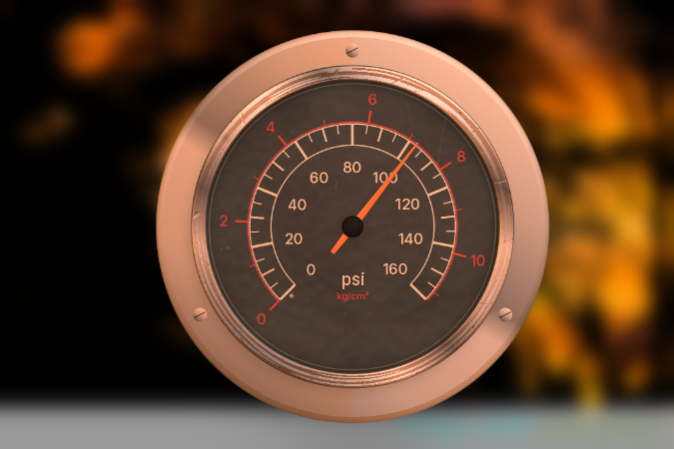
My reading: 102.5 (psi)
